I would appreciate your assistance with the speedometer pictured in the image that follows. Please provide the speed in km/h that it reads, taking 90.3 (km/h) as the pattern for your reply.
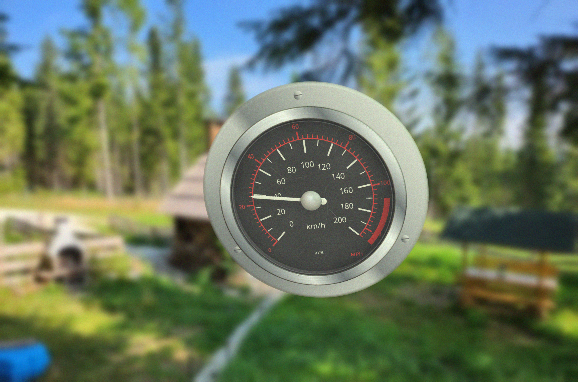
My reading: 40 (km/h)
